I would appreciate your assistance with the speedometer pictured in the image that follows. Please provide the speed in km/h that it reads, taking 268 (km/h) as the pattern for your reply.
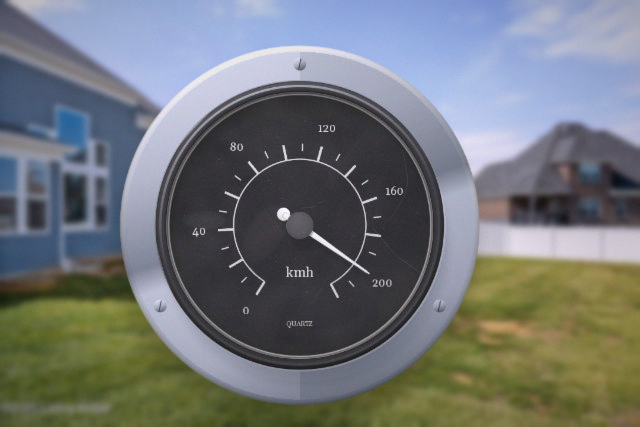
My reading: 200 (km/h)
